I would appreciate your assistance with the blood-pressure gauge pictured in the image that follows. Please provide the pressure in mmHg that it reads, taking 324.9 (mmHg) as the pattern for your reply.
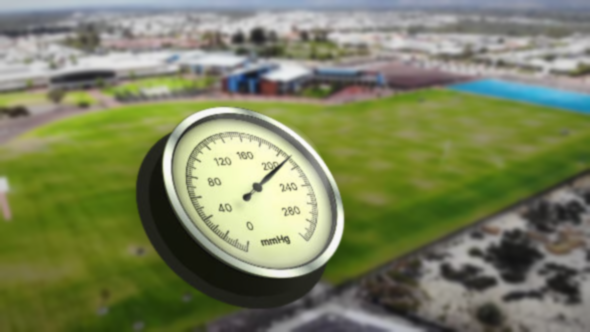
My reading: 210 (mmHg)
